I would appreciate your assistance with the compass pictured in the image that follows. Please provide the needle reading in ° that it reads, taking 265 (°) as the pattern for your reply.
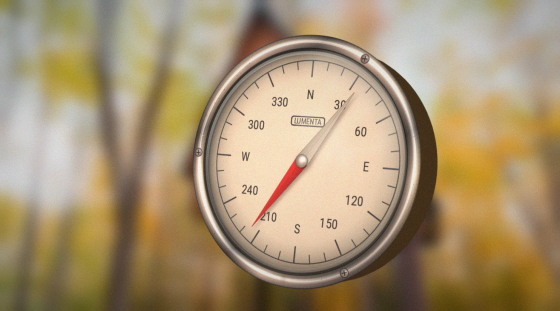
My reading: 215 (°)
